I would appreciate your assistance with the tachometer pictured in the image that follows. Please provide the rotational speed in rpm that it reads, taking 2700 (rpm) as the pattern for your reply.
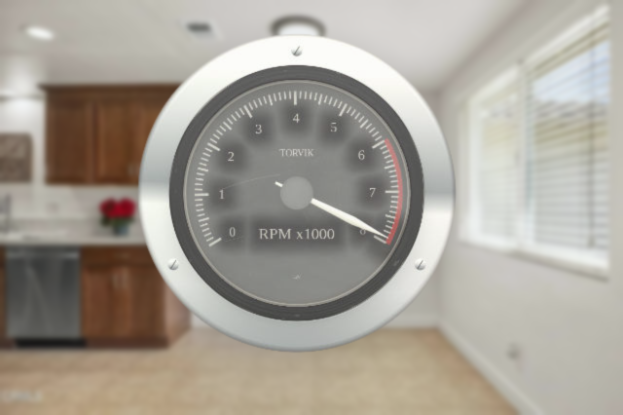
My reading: 7900 (rpm)
